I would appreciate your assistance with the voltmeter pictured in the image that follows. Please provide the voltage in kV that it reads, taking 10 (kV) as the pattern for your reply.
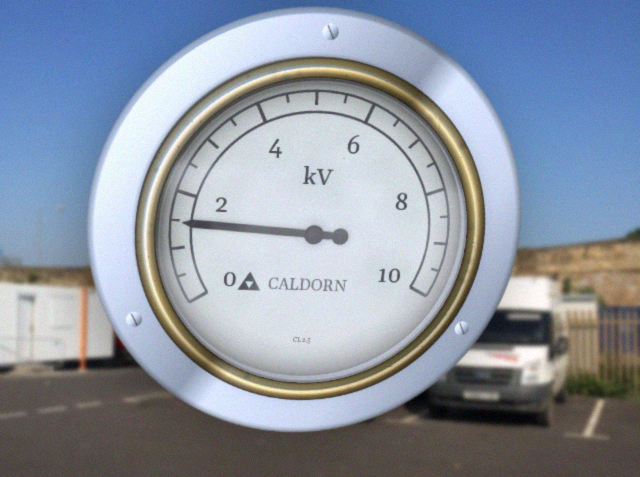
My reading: 1.5 (kV)
